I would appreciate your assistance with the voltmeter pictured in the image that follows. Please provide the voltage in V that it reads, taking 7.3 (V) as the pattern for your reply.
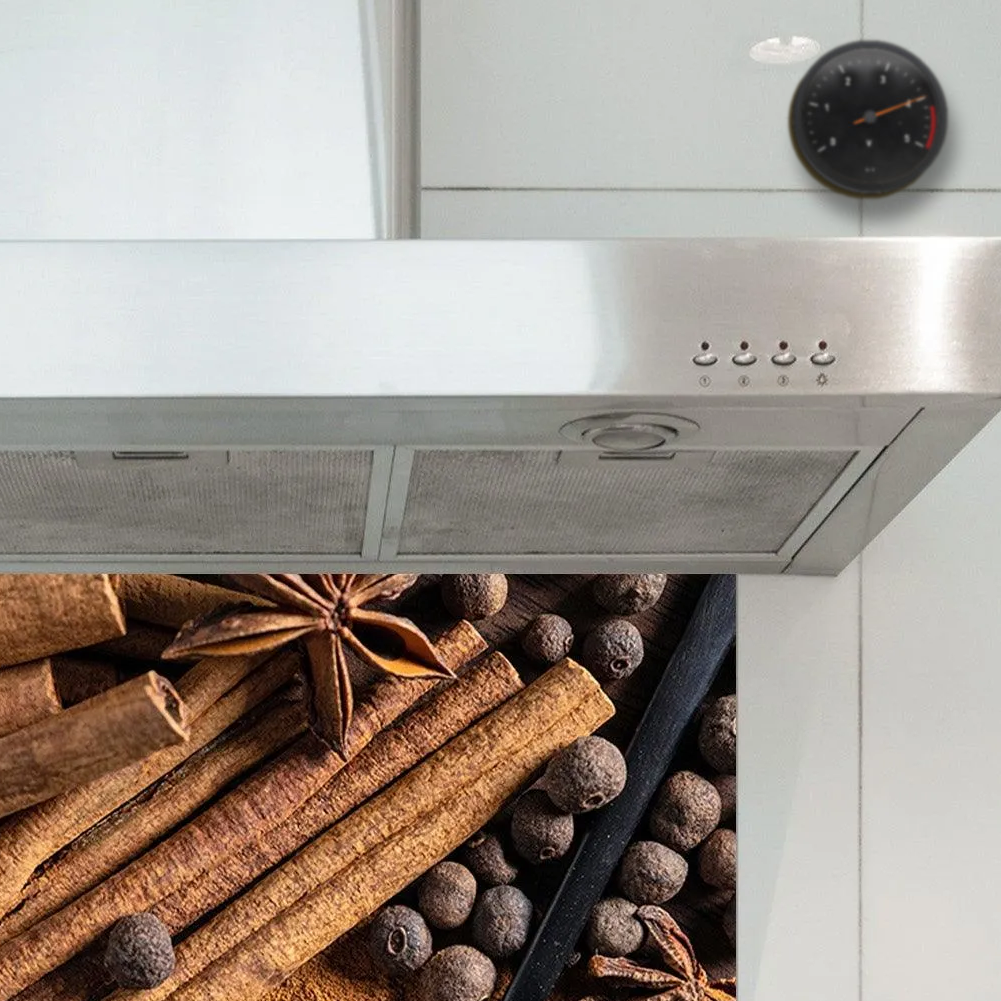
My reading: 4 (V)
